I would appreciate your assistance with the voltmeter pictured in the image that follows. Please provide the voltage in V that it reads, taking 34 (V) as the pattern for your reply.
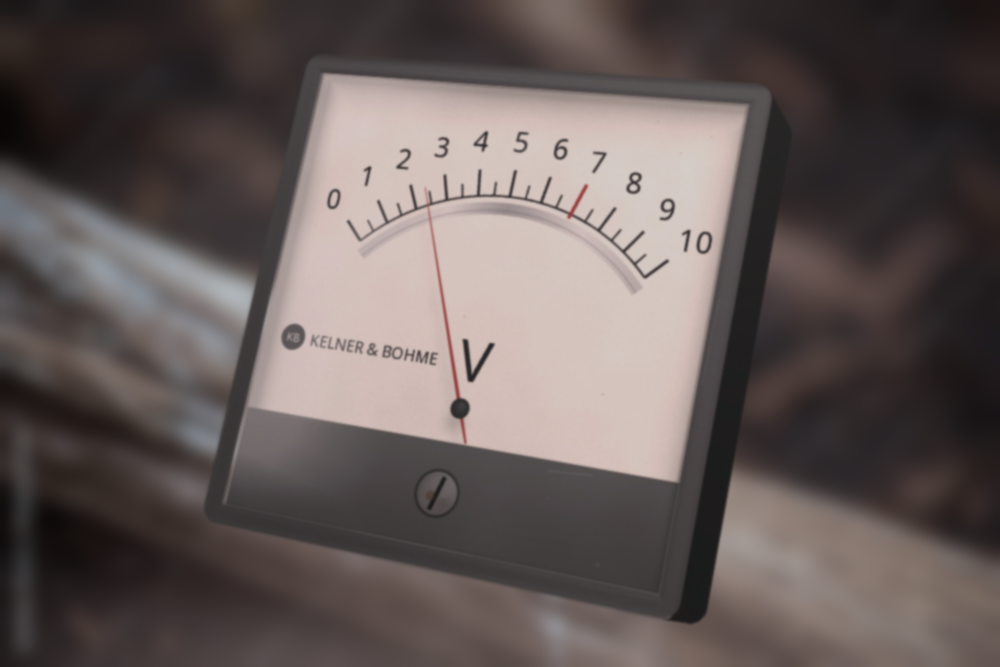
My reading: 2.5 (V)
